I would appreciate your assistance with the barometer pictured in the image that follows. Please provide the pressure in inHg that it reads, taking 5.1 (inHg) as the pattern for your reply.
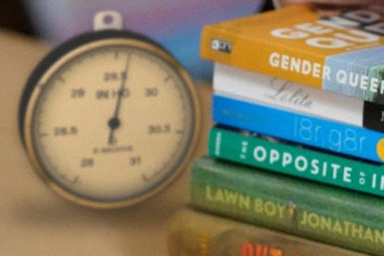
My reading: 29.6 (inHg)
